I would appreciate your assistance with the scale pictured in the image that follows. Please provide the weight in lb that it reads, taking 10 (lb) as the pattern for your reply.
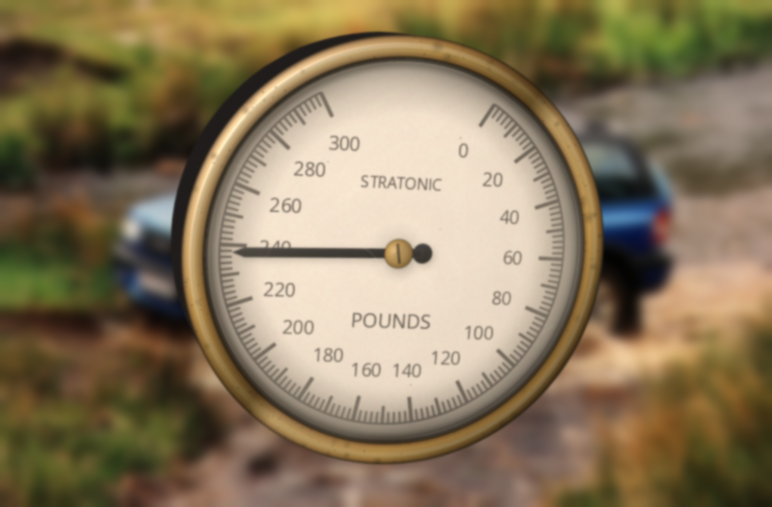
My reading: 238 (lb)
